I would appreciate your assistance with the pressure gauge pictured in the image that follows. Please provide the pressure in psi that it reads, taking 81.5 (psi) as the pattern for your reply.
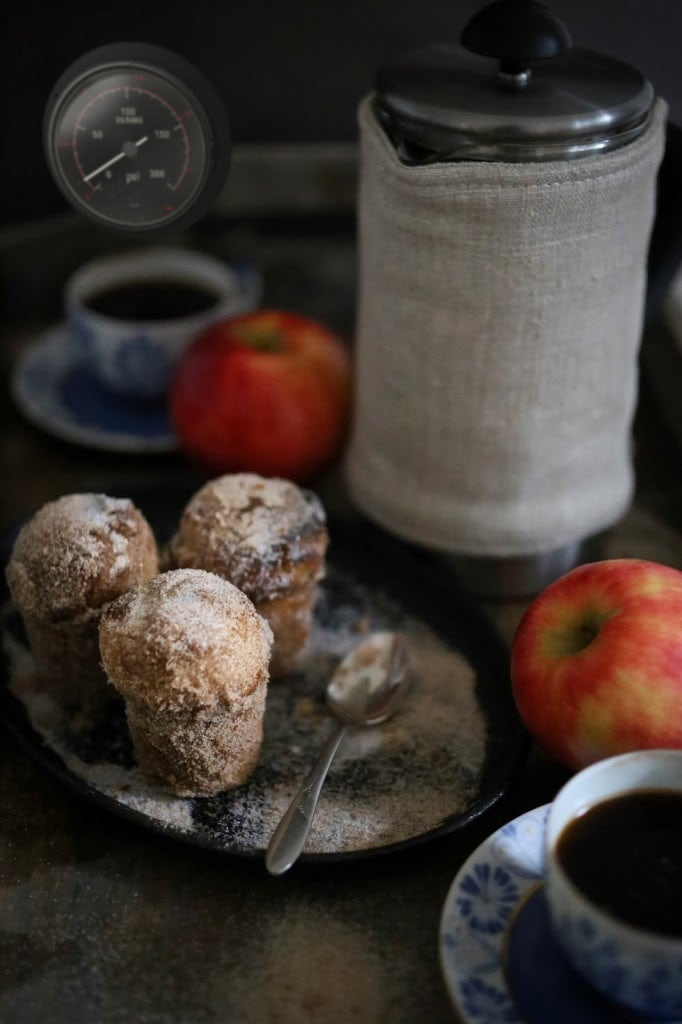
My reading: 10 (psi)
